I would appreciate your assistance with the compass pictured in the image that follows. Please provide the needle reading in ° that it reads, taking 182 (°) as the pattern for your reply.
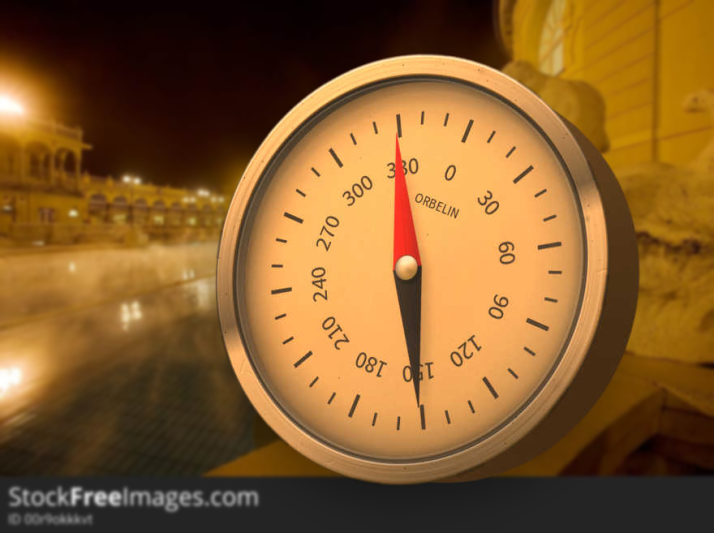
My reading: 330 (°)
